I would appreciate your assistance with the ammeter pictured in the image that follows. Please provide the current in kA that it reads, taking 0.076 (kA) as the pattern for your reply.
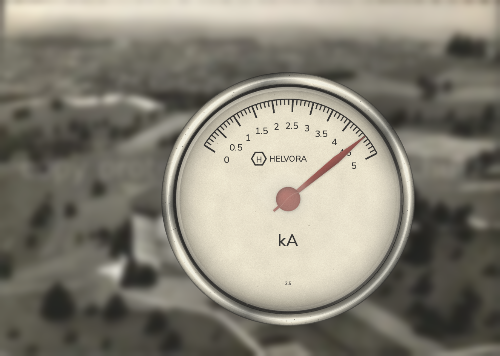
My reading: 4.5 (kA)
